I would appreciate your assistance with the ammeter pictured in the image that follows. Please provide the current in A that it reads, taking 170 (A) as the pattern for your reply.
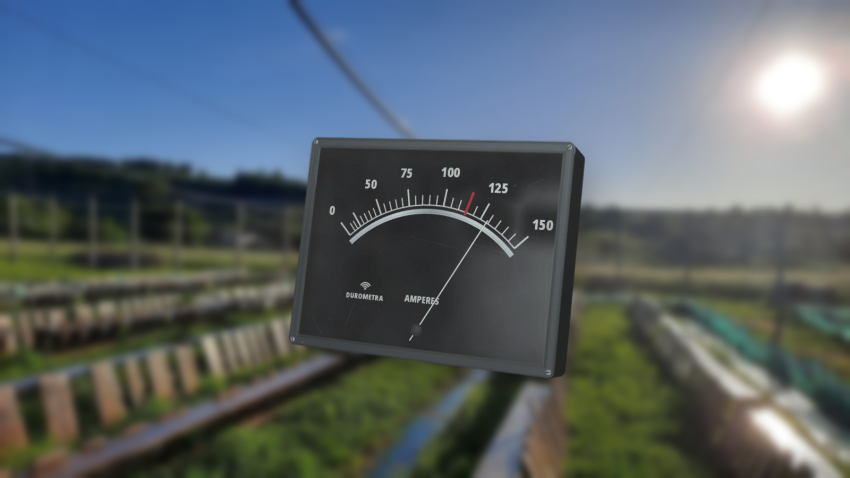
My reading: 130 (A)
